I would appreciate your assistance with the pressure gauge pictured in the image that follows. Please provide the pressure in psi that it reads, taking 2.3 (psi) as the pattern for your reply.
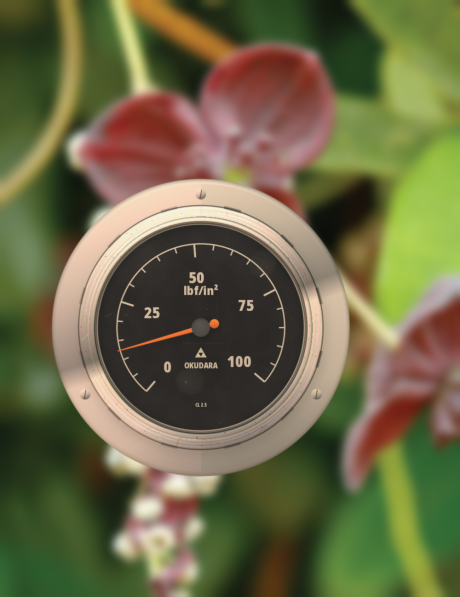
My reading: 12.5 (psi)
